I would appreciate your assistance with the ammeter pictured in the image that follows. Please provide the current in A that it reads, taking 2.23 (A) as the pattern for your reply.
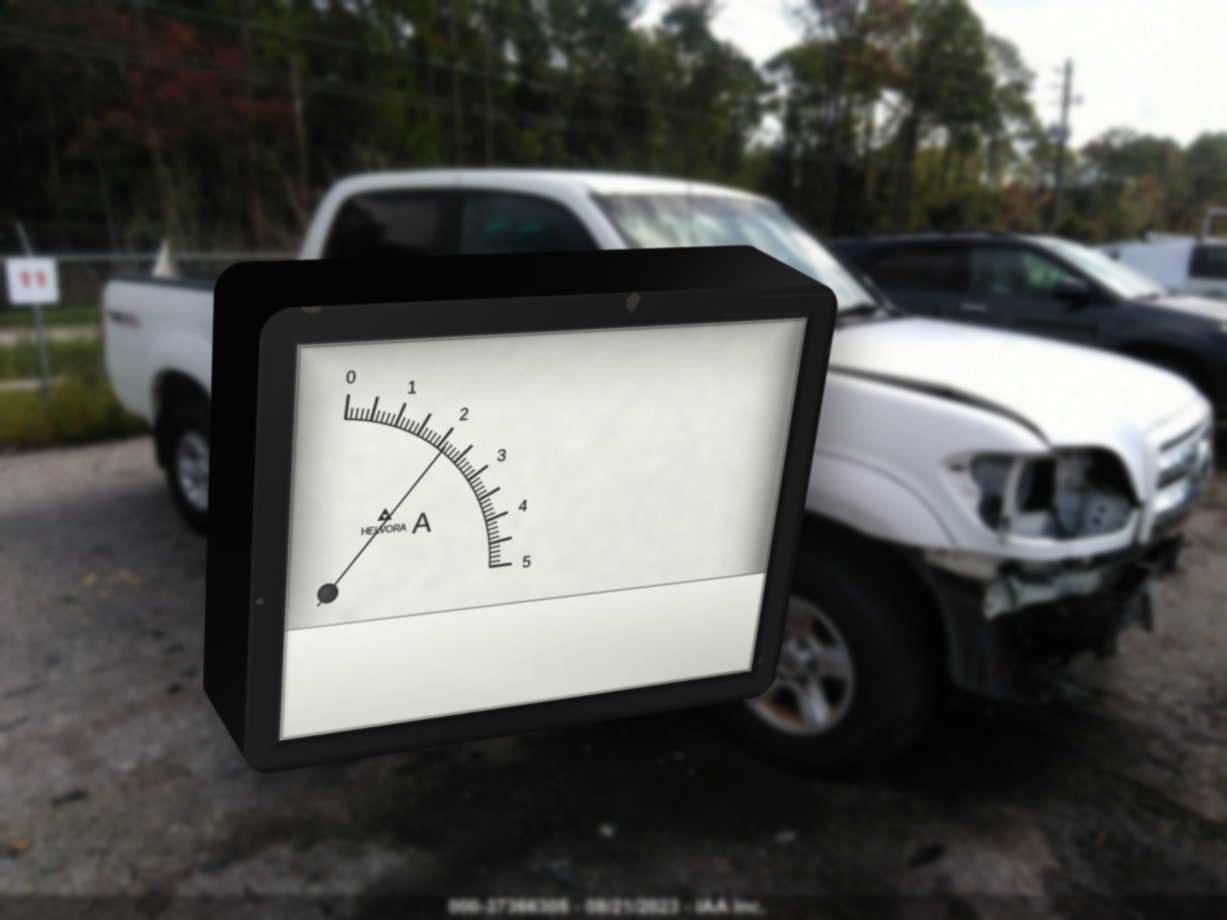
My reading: 2 (A)
